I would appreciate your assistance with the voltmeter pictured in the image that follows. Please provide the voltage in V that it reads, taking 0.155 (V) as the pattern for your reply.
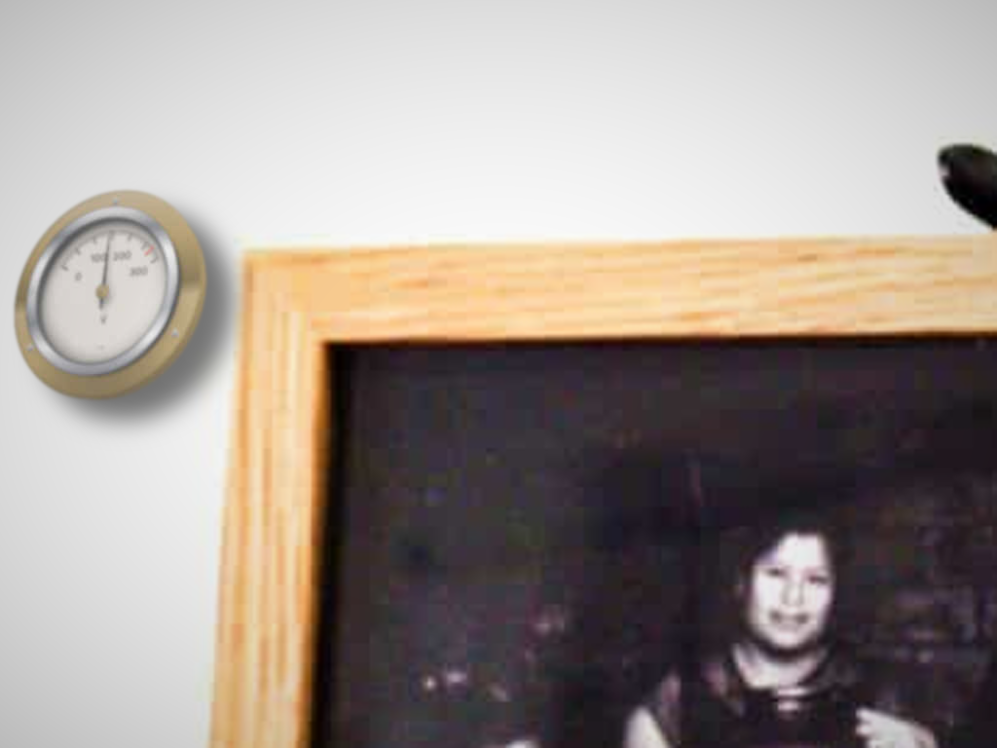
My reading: 150 (V)
